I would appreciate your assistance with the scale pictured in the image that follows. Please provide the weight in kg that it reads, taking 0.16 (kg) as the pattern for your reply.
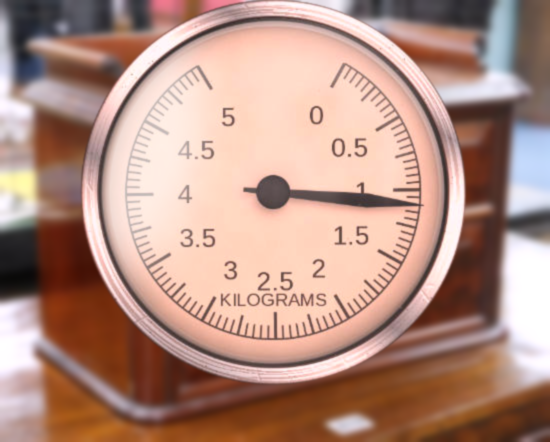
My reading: 1.1 (kg)
